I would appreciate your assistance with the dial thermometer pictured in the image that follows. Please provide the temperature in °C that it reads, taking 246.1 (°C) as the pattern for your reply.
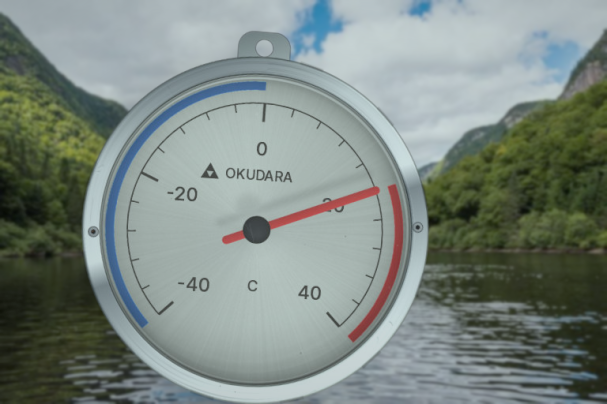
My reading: 20 (°C)
